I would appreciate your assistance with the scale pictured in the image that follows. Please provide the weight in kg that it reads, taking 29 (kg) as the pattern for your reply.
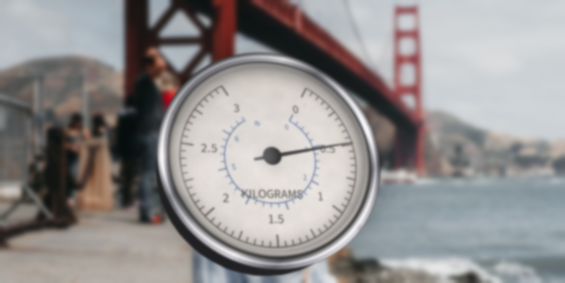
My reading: 0.5 (kg)
